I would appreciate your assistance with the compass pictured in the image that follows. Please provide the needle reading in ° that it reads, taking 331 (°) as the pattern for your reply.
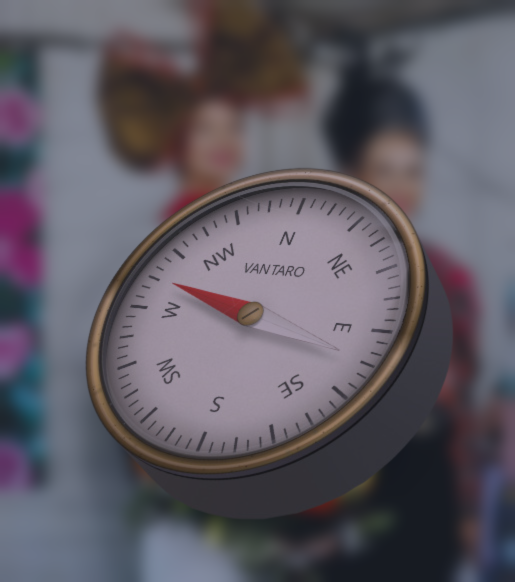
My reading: 285 (°)
